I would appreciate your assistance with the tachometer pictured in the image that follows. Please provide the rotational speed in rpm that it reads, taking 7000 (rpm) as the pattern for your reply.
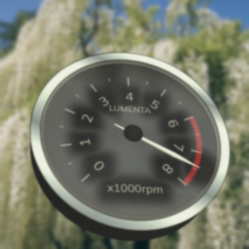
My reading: 7500 (rpm)
